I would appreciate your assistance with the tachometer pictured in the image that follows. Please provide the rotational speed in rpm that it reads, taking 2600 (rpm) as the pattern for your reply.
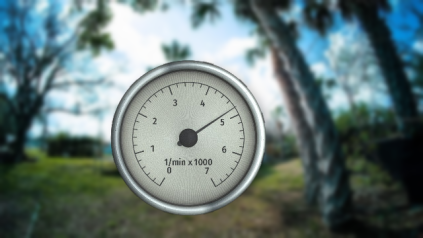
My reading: 4800 (rpm)
